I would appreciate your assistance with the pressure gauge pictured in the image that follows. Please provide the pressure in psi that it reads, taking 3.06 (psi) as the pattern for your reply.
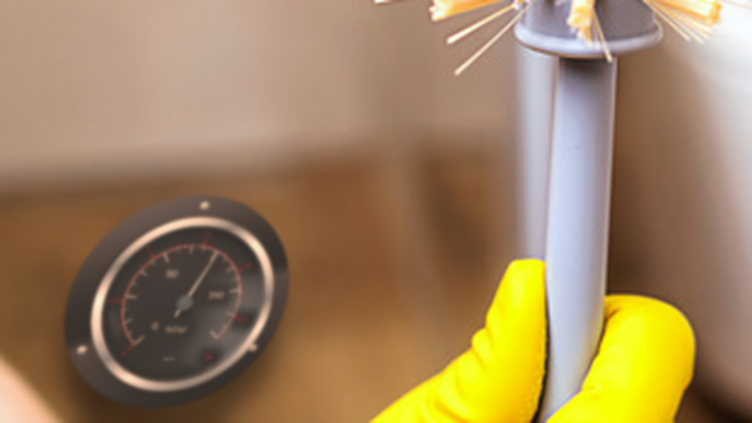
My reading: 120 (psi)
